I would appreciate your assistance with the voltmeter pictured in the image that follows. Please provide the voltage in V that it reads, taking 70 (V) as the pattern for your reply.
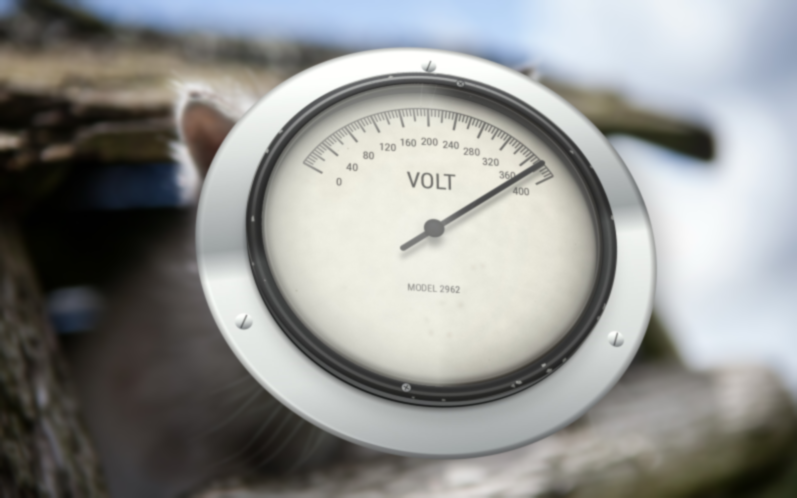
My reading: 380 (V)
